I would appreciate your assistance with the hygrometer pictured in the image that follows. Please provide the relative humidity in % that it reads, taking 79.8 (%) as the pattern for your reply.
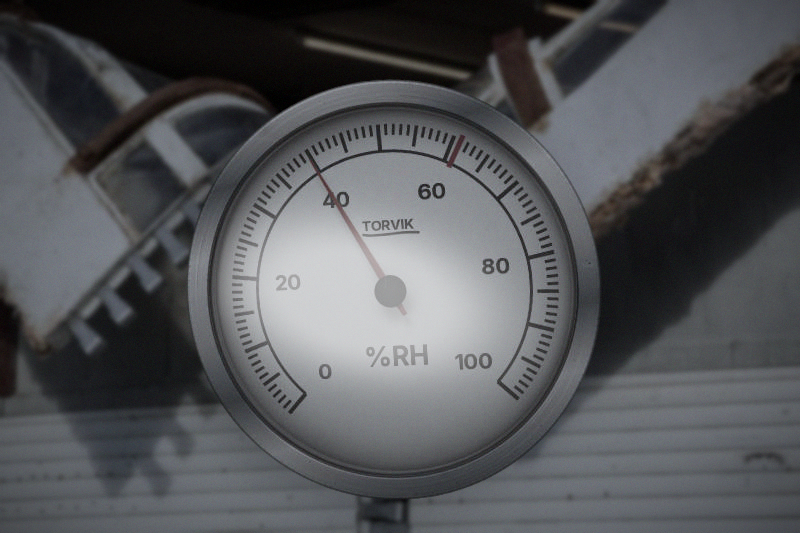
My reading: 40 (%)
